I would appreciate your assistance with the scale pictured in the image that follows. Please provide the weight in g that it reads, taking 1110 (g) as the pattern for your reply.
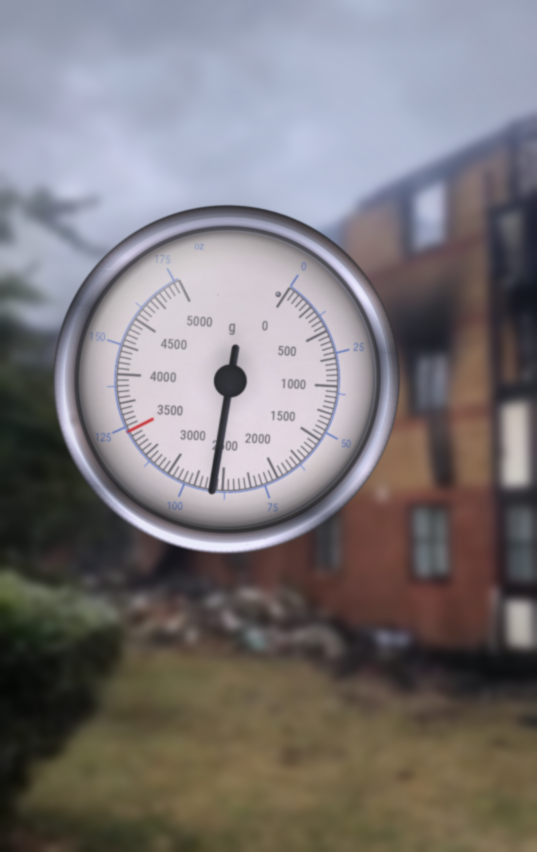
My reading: 2600 (g)
